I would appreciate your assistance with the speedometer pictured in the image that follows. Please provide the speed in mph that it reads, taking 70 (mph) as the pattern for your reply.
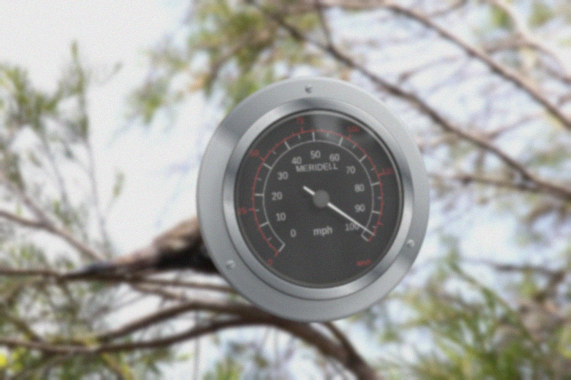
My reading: 97.5 (mph)
